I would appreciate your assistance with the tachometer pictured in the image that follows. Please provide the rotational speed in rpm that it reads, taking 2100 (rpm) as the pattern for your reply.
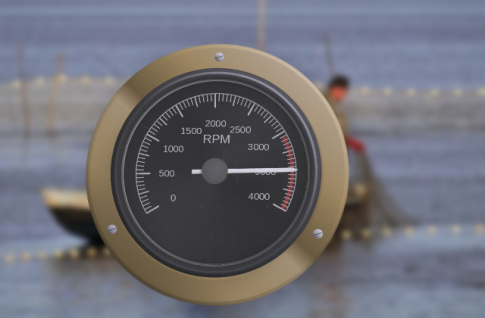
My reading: 3500 (rpm)
